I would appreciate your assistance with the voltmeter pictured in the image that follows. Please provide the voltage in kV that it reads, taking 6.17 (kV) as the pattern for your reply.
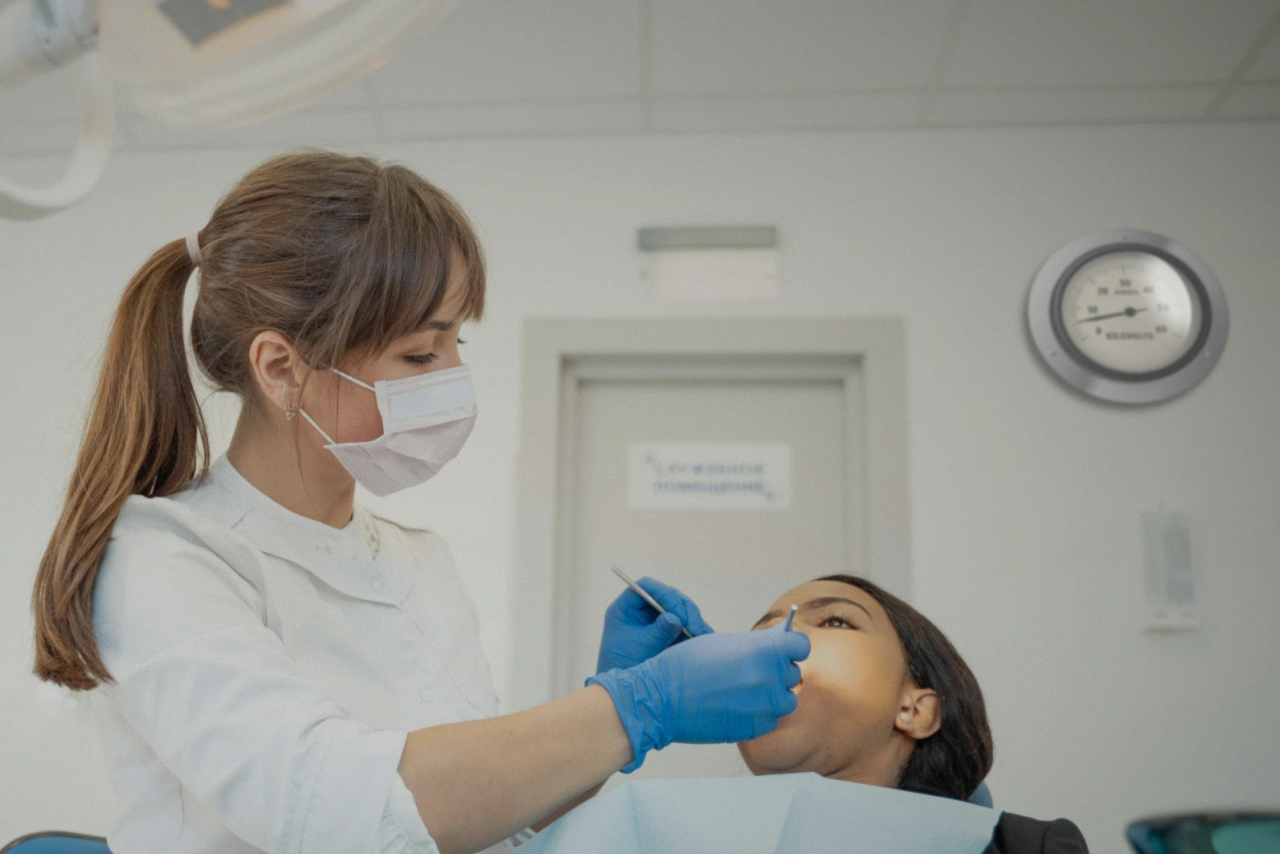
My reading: 5 (kV)
